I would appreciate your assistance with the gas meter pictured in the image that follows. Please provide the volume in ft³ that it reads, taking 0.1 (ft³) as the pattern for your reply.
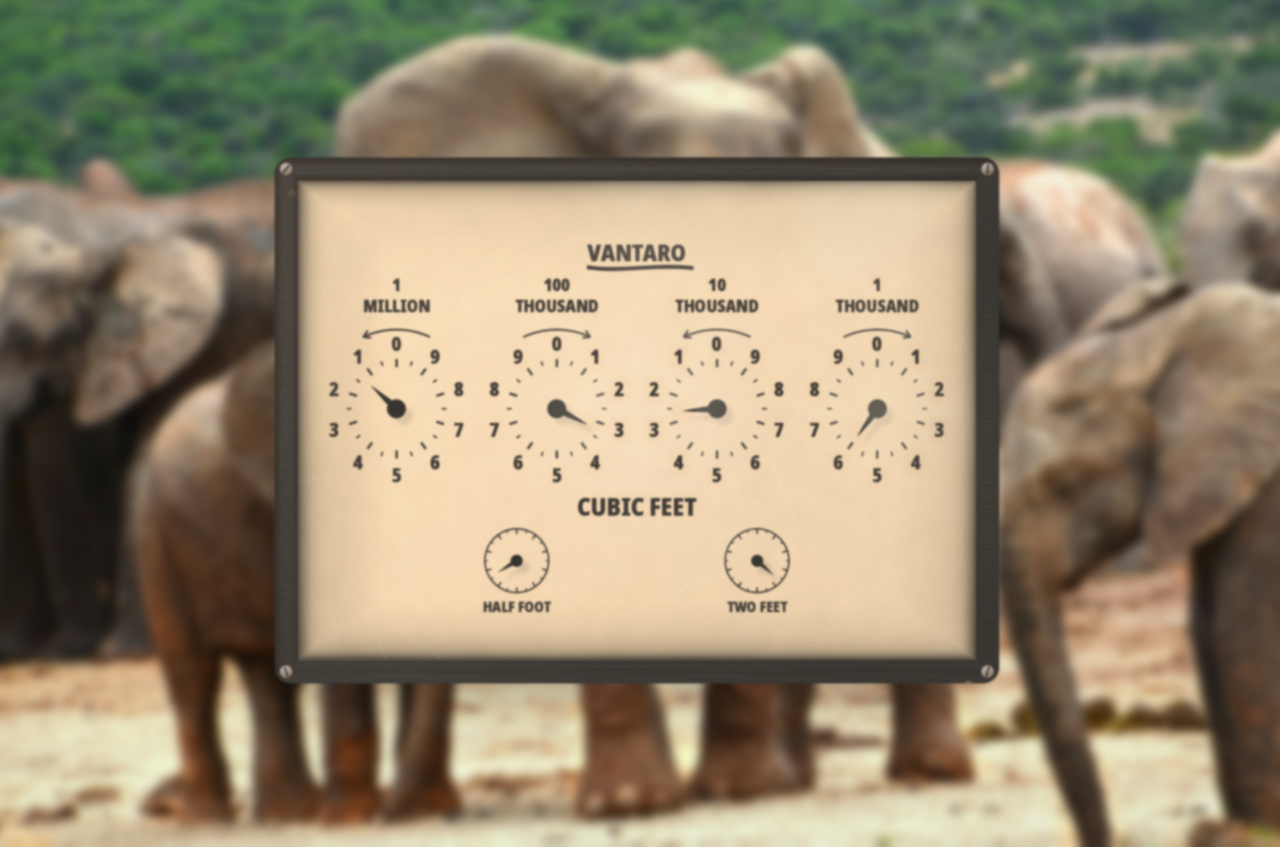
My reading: 132600 (ft³)
